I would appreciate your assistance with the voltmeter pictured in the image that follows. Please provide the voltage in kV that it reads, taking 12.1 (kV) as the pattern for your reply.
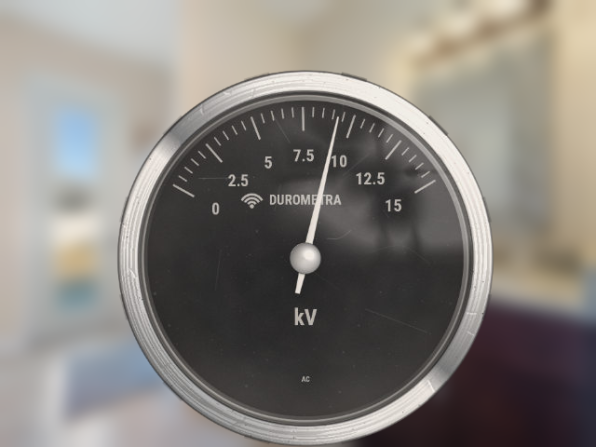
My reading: 9.25 (kV)
